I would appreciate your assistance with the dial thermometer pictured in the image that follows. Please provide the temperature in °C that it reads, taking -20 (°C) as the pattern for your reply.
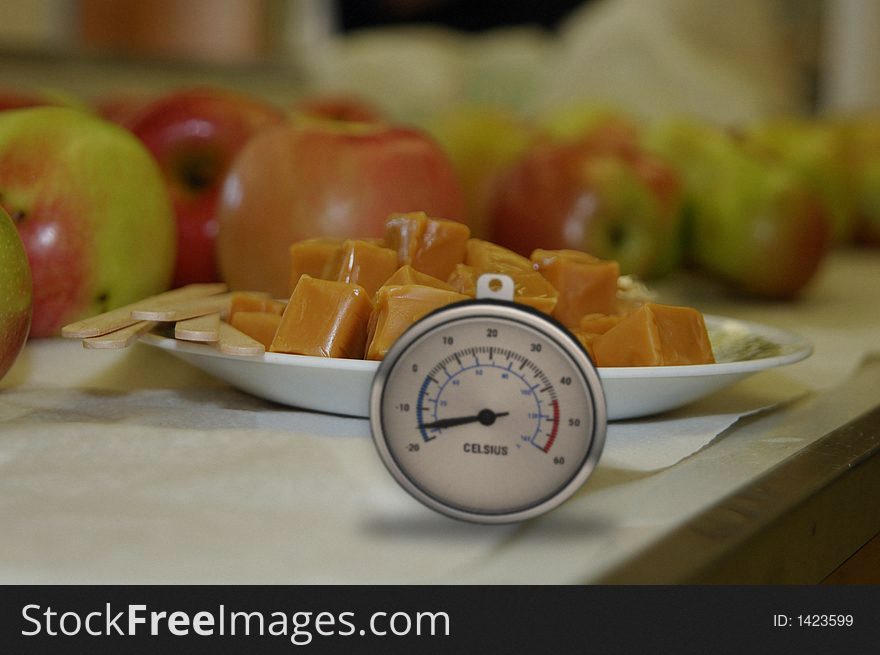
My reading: -15 (°C)
